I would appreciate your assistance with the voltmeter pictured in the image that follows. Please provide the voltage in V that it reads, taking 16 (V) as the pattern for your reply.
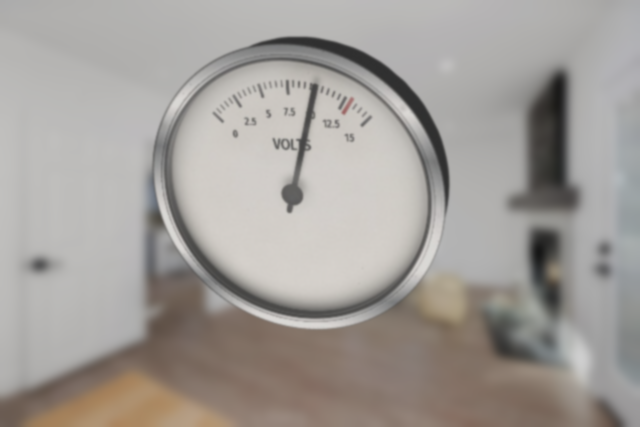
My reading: 10 (V)
